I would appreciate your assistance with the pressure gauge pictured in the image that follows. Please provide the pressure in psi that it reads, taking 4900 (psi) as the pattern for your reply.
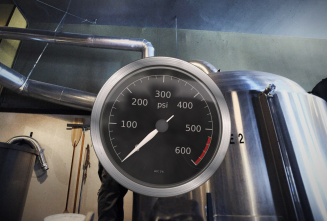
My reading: 0 (psi)
